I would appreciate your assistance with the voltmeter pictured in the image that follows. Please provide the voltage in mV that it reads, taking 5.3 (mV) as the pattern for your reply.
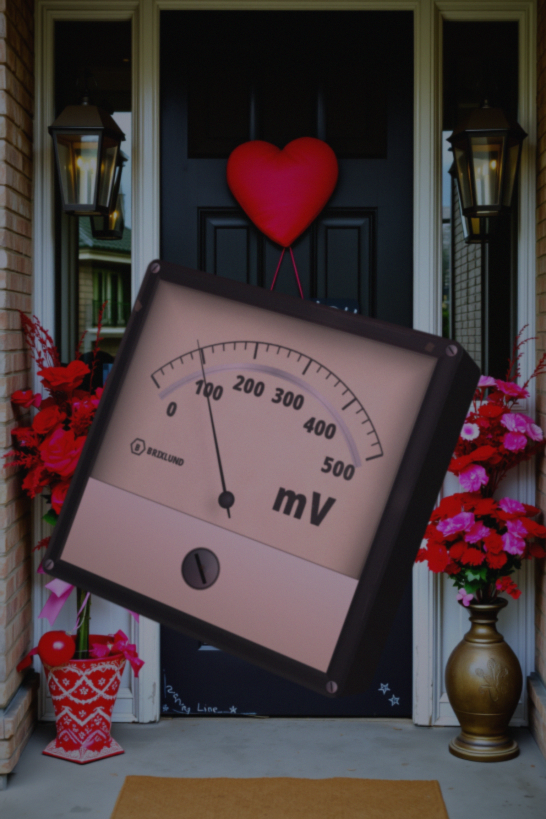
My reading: 100 (mV)
